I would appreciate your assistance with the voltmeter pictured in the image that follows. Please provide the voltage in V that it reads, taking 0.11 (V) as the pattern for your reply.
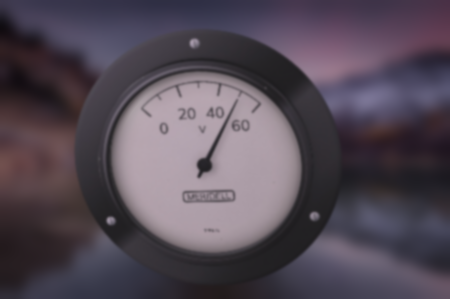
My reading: 50 (V)
